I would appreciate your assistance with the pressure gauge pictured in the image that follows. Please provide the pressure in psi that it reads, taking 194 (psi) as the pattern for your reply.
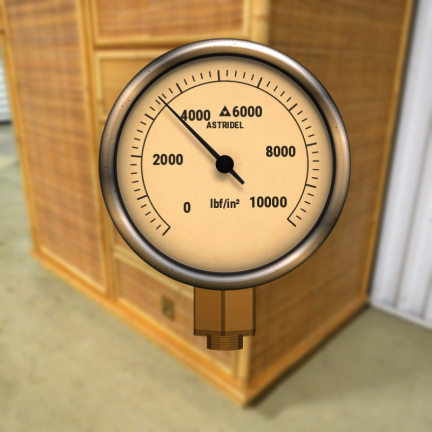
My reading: 3500 (psi)
